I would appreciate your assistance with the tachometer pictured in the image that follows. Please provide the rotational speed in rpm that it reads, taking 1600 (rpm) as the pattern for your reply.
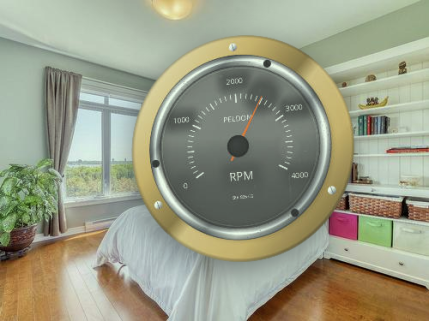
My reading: 2500 (rpm)
